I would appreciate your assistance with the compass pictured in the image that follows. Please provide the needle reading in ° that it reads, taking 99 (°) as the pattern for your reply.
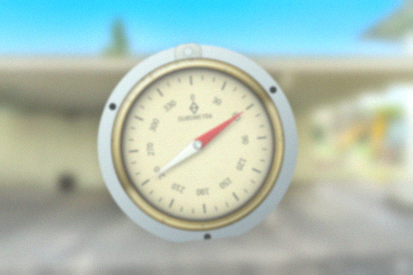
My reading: 60 (°)
